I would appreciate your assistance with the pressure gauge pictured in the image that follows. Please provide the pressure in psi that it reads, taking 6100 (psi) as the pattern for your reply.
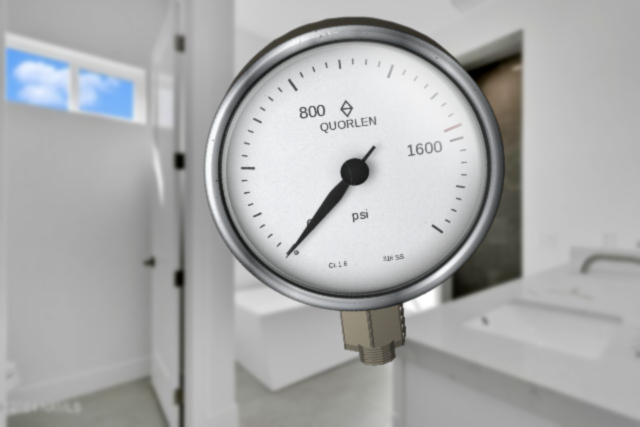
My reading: 0 (psi)
